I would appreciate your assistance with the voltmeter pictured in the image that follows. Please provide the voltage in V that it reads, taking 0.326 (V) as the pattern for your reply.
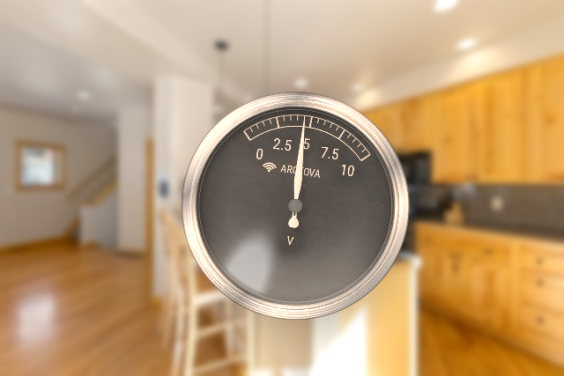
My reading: 4.5 (V)
